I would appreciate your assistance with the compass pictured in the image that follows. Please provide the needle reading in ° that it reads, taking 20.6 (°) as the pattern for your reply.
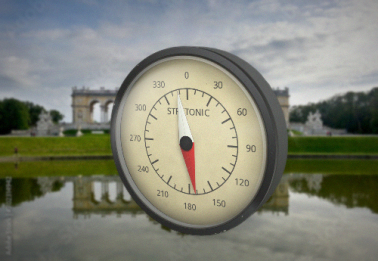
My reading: 170 (°)
